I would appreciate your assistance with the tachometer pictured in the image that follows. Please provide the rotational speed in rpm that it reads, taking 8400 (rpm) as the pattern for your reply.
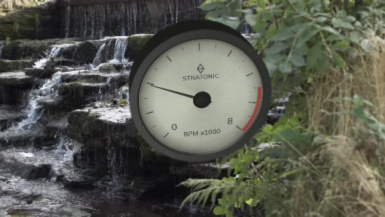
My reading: 2000 (rpm)
